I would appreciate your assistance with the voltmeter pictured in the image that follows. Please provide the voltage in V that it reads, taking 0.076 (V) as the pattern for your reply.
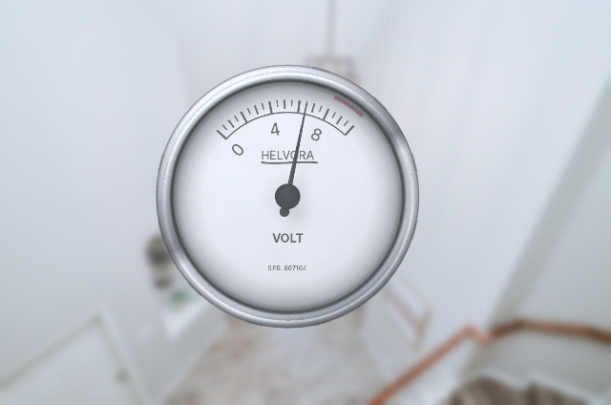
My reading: 6.5 (V)
